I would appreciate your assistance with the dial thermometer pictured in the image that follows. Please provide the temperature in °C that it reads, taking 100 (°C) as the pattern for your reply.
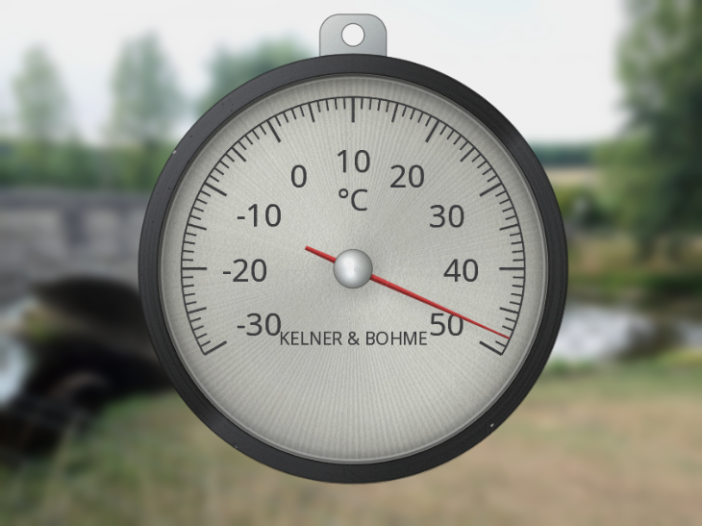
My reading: 48 (°C)
